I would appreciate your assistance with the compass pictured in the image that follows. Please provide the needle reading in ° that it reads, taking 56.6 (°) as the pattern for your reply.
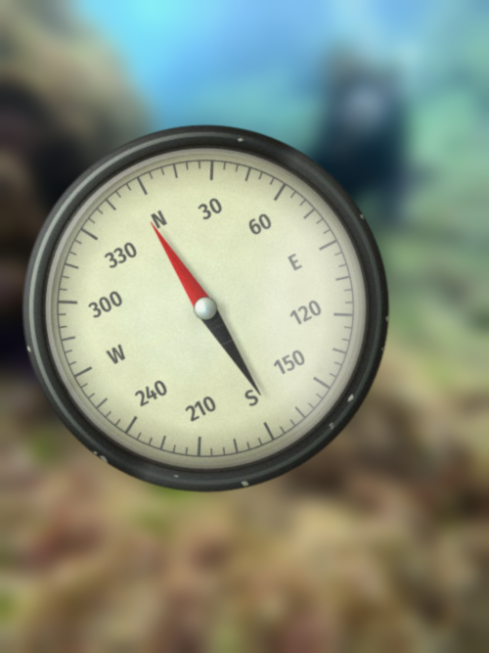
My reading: 355 (°)
